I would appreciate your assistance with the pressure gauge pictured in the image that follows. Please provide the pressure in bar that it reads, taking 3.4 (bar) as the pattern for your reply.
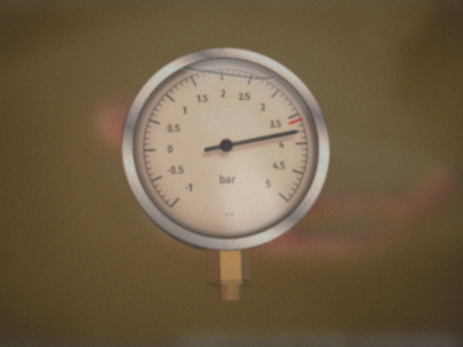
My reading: 3.8 (bar)
